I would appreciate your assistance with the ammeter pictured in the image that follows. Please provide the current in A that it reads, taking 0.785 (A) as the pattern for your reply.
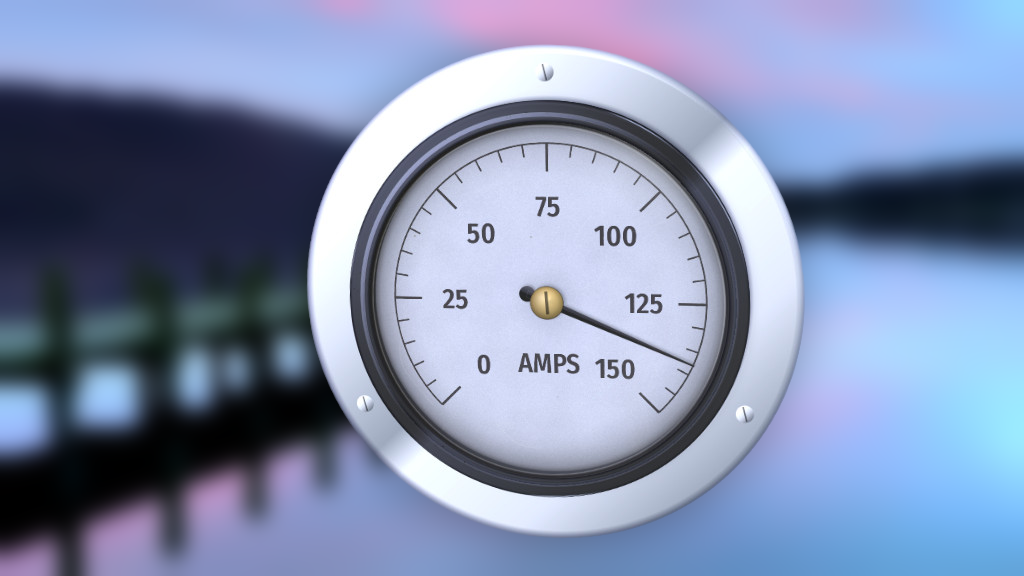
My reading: 137.5 (A)
